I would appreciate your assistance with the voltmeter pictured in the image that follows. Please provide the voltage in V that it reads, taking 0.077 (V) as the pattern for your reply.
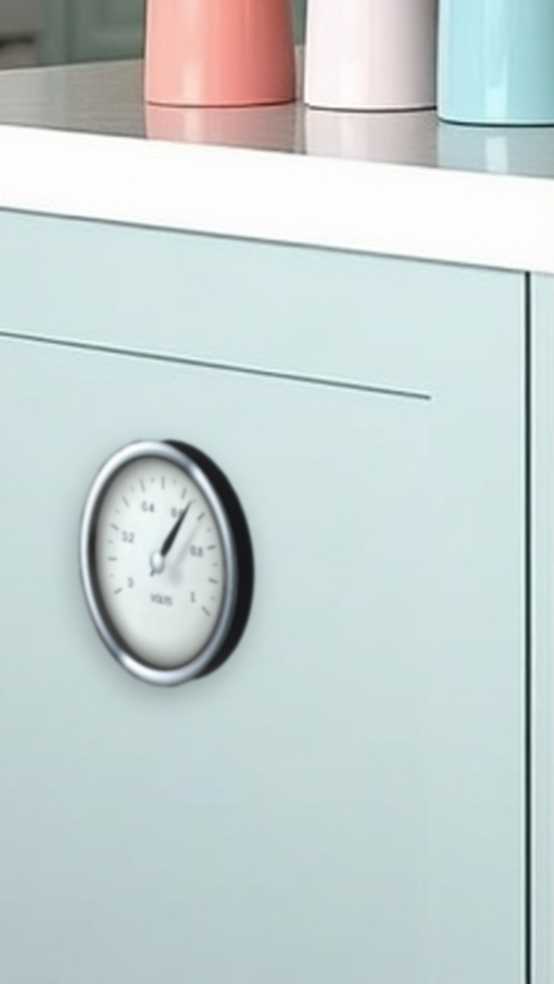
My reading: 0.65 (V)
